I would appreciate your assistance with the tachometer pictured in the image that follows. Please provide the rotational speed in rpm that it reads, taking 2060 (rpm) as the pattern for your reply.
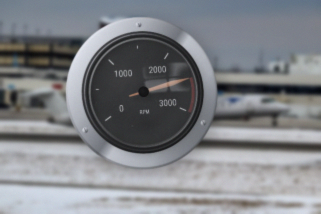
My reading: 2500 (rpm)
